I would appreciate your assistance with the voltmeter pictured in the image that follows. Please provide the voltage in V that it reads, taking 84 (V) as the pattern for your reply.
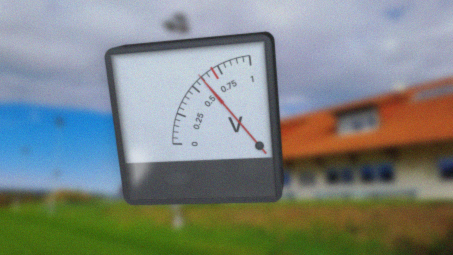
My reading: 0.6 (V)
